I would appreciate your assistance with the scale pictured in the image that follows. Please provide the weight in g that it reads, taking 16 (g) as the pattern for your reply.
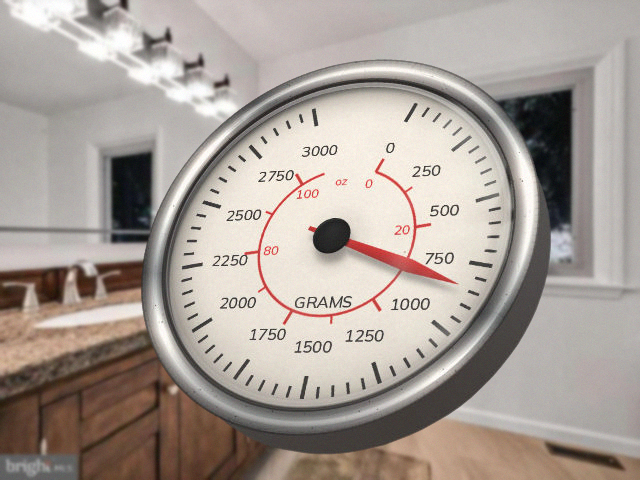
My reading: 850 (g)
